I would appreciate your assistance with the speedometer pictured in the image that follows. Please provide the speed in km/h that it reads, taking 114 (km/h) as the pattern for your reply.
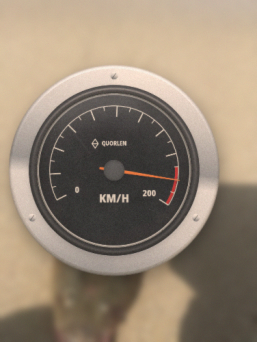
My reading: 180 (km/h)
